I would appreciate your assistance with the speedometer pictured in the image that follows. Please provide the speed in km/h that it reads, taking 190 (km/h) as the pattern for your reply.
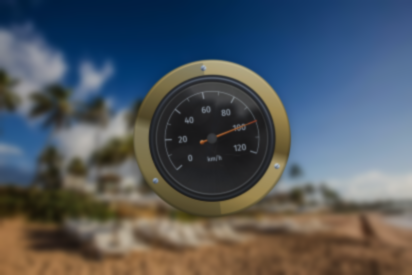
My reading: 100 (km/h)
